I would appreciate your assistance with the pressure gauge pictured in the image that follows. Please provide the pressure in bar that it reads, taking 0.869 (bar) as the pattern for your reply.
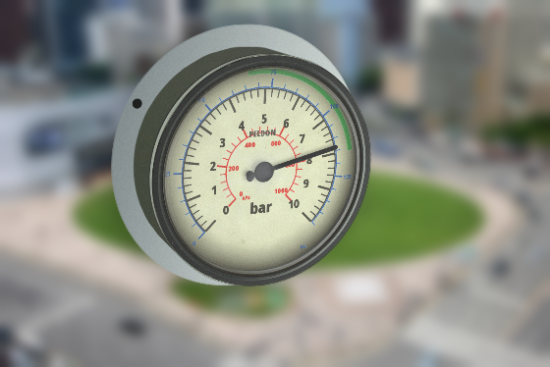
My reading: 7.8 (bar)
